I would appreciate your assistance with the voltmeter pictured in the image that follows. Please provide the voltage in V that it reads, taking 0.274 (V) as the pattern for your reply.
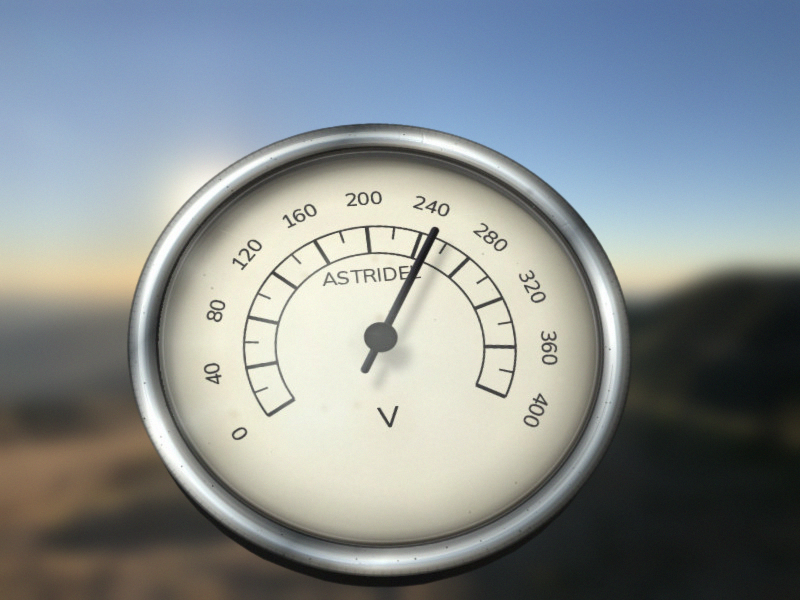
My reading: 250 (V)
